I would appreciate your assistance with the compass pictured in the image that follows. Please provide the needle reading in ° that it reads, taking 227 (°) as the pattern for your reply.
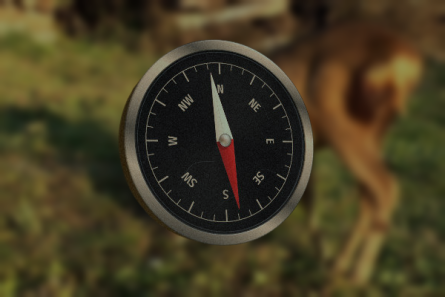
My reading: 170 (°)
